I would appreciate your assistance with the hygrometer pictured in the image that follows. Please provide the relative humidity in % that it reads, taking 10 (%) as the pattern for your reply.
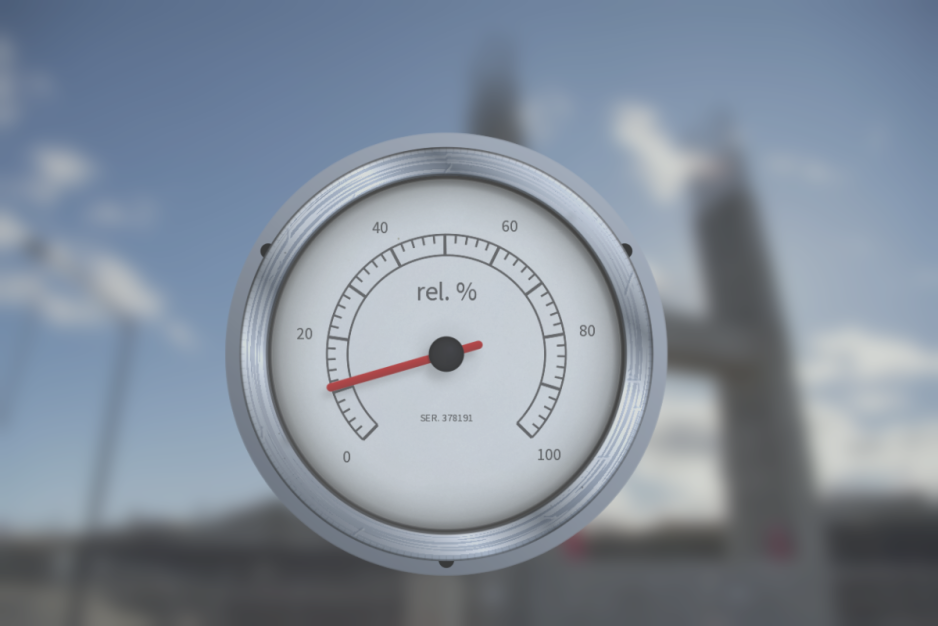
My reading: 11 (%)
